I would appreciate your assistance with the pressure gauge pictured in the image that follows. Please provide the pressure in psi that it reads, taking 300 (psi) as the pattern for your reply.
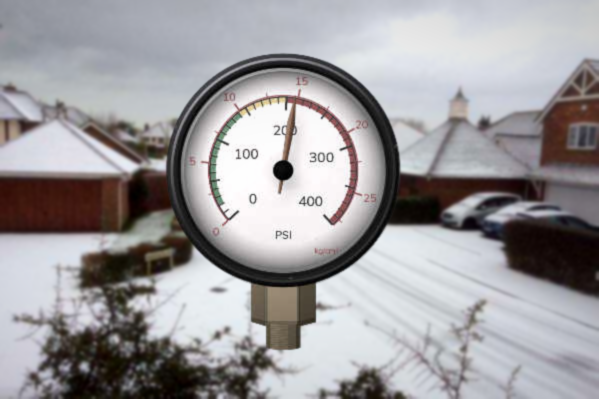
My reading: 210 (psi)
